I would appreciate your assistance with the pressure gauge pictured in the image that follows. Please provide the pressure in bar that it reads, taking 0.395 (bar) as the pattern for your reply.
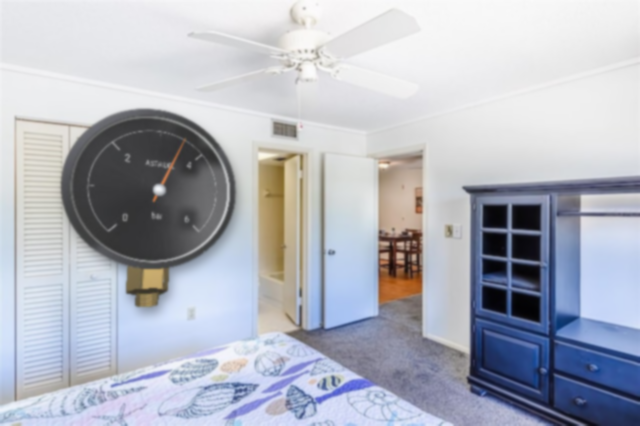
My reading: 3.5 (bar)
